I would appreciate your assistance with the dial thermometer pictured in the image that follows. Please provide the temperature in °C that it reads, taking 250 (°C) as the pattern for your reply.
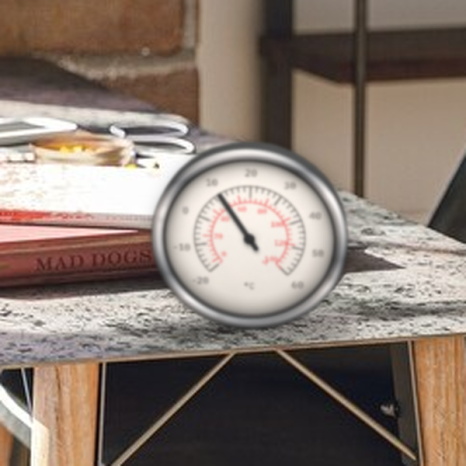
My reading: 10 (°C)
